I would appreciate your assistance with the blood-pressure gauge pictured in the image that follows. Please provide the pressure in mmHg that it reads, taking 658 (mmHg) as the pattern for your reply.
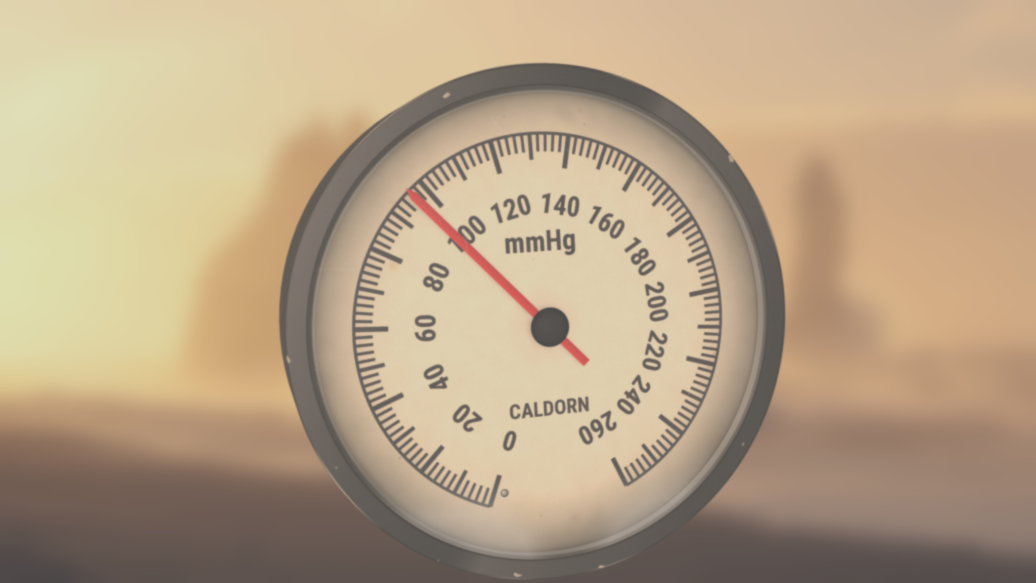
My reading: 96 (mmHg)
